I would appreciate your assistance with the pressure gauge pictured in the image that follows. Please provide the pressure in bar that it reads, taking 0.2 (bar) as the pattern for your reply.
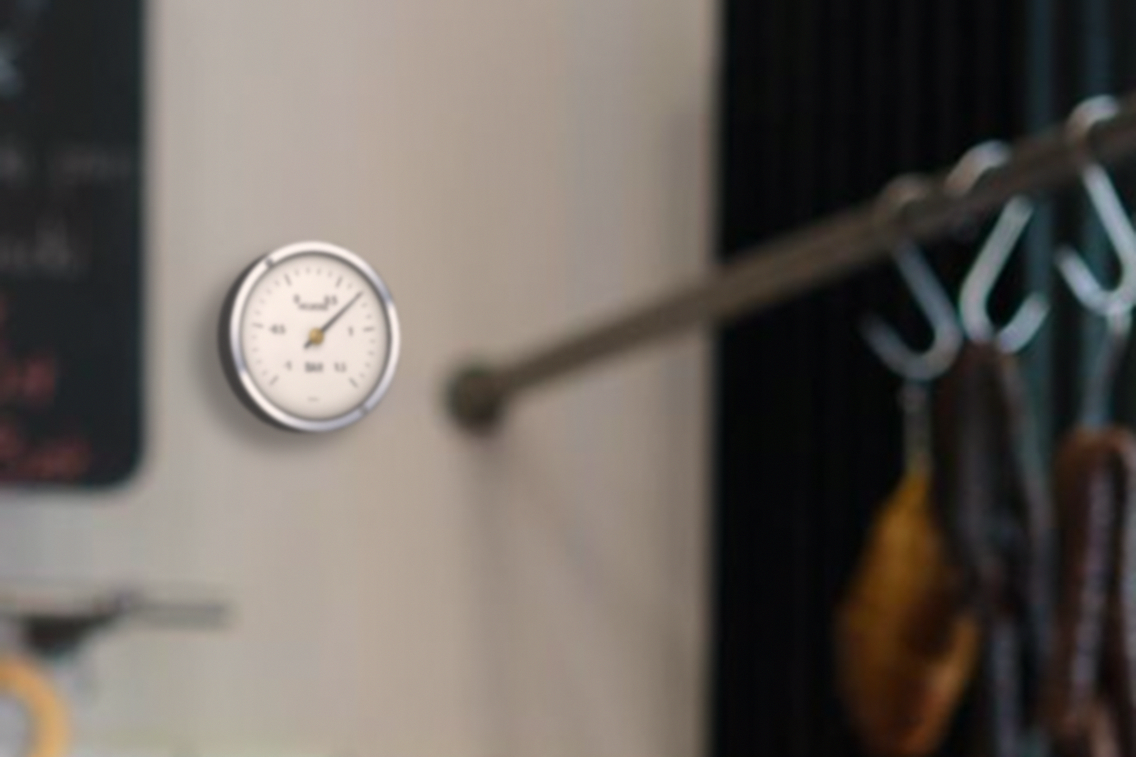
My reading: 0.7 (bar)
